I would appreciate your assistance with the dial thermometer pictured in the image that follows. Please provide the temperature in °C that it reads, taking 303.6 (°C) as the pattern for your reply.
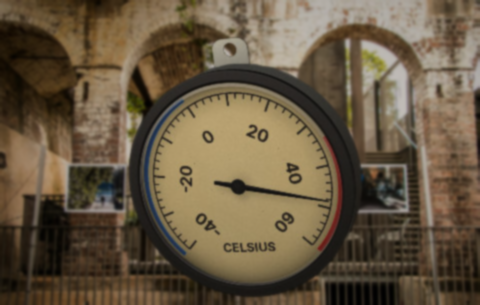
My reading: 48 (°C)
